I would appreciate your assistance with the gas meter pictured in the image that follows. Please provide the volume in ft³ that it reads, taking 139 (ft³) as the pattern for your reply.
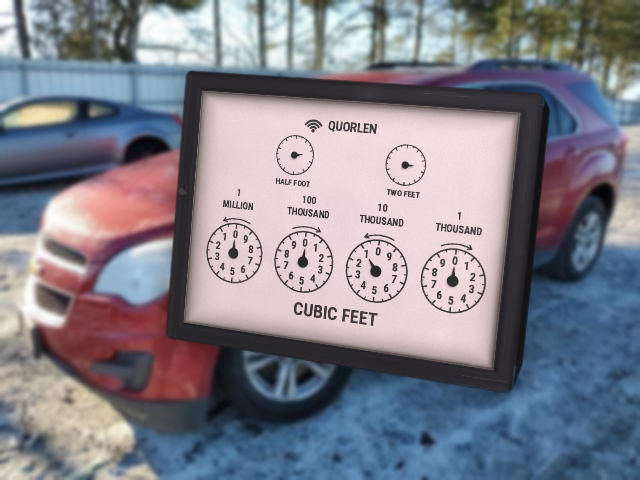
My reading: 1000 (ft³)
